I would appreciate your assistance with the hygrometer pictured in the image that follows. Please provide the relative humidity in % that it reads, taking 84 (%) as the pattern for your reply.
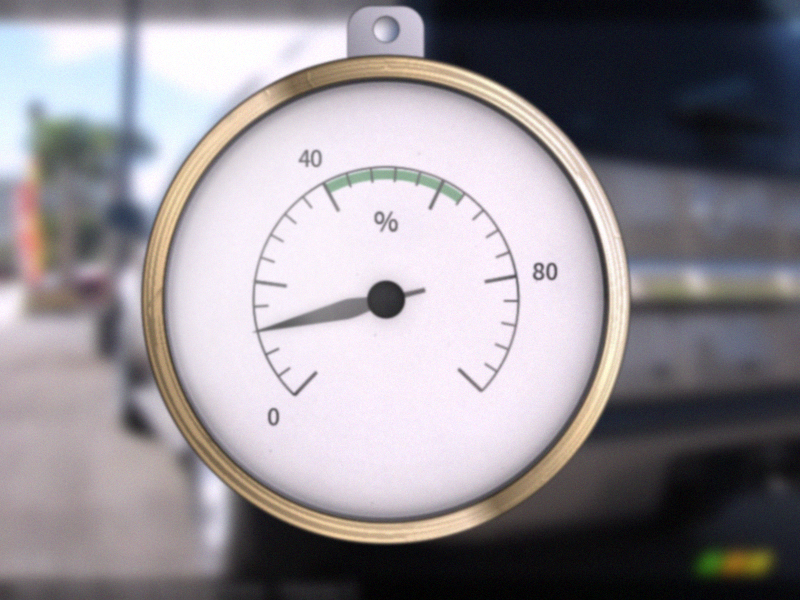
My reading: 12 (%)
